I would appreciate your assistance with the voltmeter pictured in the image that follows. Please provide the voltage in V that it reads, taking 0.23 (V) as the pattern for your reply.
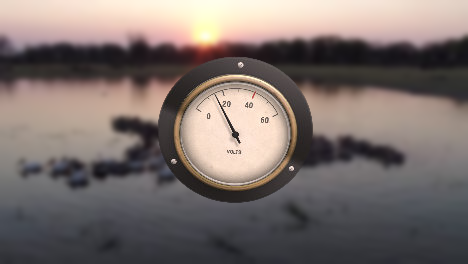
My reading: 15 (V)
